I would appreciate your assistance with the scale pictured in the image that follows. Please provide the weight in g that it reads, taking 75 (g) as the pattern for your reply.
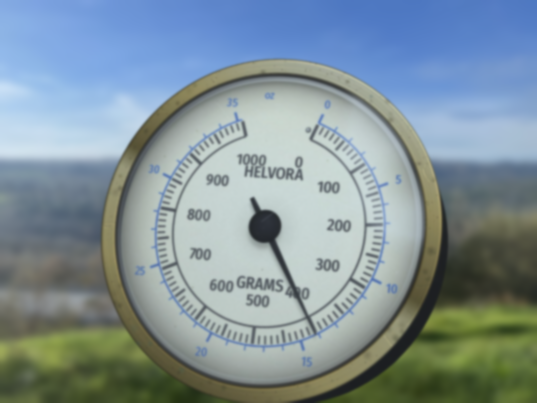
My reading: 400 (g)
